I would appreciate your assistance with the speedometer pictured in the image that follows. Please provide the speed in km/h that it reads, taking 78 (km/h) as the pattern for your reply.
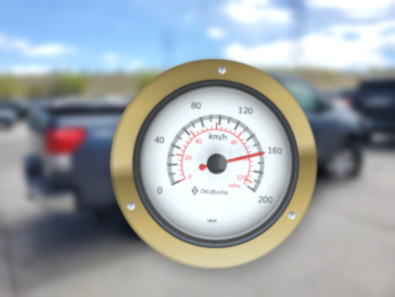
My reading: 160 (km/h)
